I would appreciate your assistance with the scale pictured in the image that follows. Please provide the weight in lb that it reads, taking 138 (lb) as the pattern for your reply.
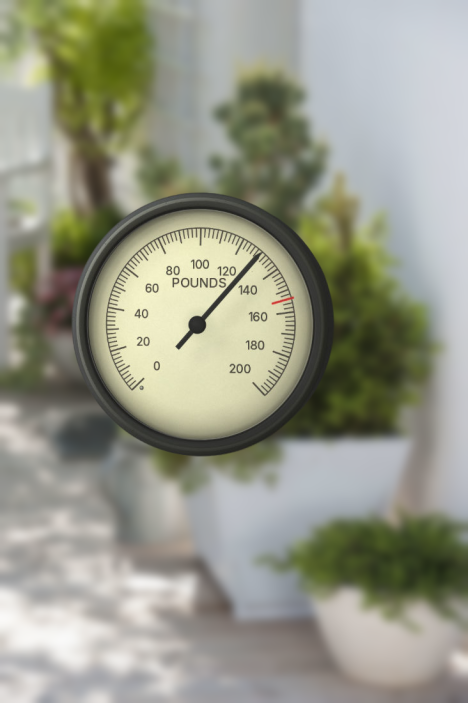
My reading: 130 (lb)
